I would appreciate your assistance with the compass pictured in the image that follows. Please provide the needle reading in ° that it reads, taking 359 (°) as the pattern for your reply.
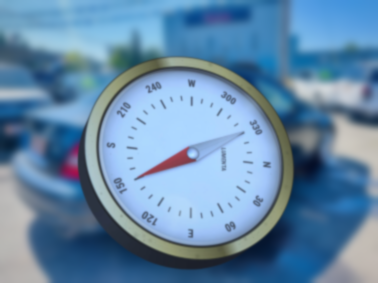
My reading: 150 (°)
